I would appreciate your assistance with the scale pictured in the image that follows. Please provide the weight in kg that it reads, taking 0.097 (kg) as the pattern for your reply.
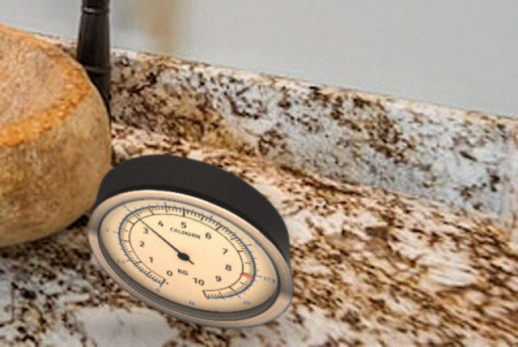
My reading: 3.5 (kg)
